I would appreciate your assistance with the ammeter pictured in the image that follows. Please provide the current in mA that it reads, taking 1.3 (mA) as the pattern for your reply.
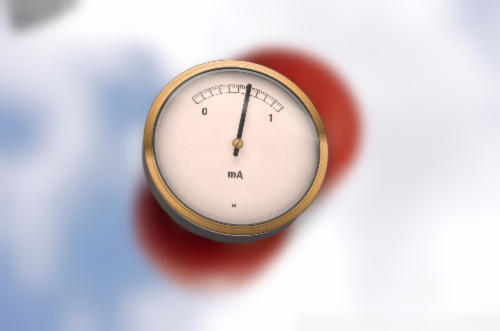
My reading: 0.6 (mA)
